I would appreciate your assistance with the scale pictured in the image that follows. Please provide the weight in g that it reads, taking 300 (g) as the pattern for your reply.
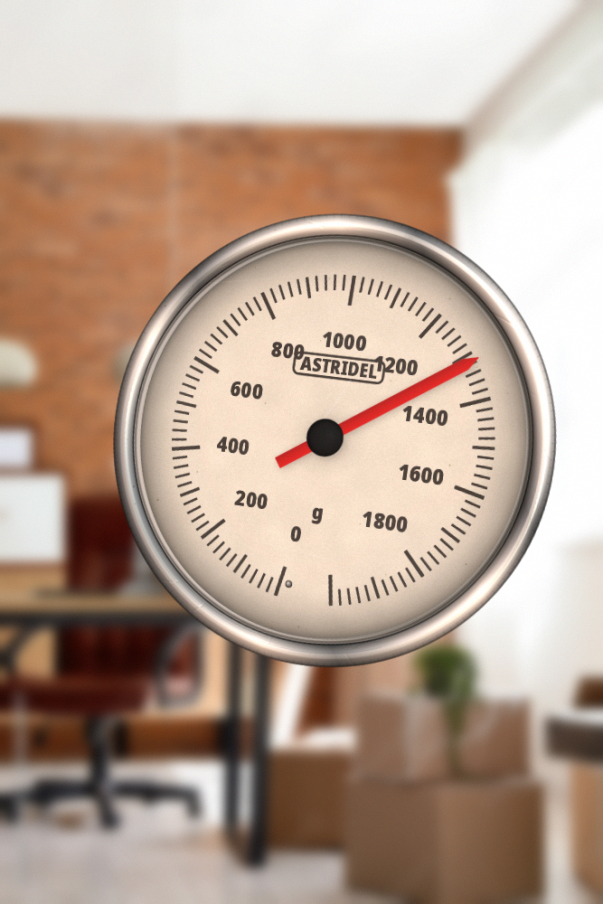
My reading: 1320 (g)
